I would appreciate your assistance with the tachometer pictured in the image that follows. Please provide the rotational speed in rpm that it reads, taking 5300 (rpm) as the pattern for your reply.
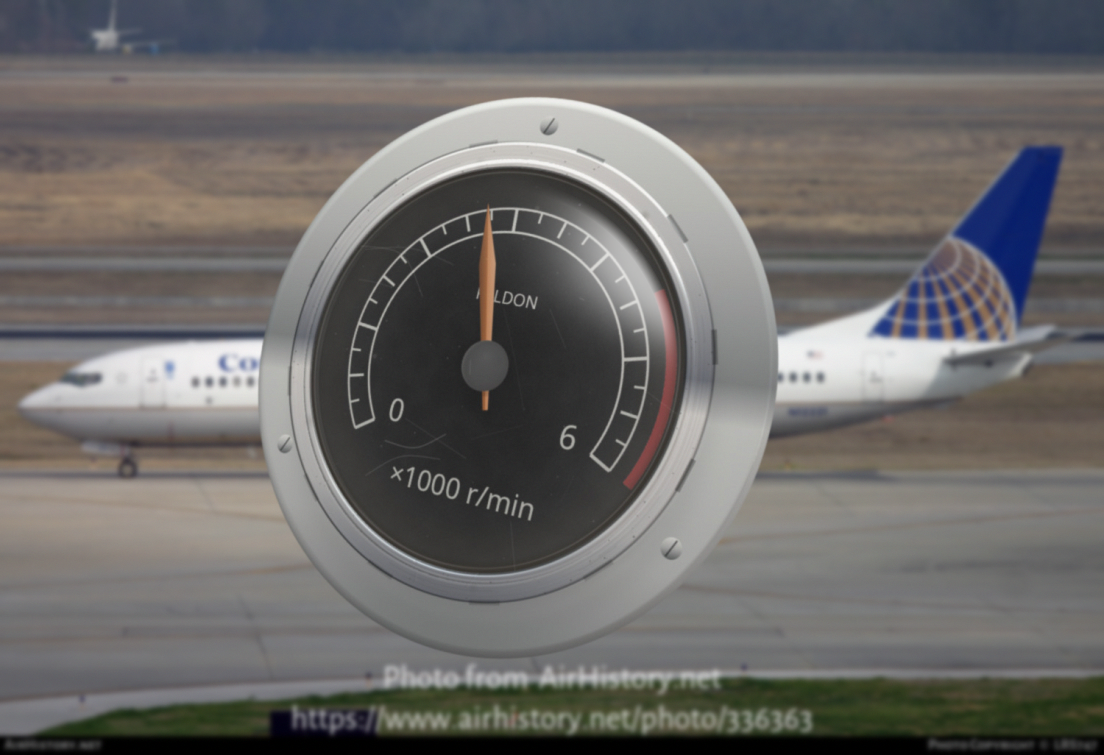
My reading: 2750 (rpm)
